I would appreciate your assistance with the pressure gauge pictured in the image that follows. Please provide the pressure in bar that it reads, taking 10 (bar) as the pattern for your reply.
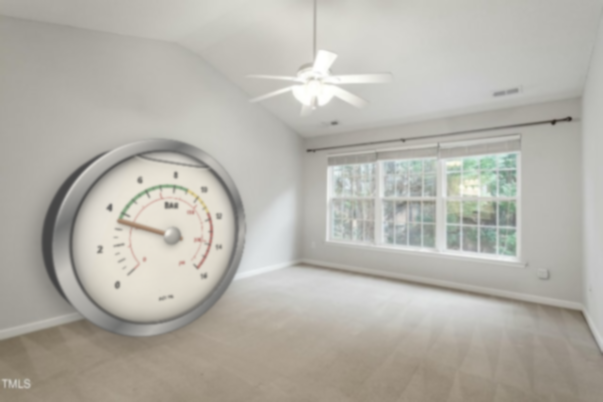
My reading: 3.5 (bar)
